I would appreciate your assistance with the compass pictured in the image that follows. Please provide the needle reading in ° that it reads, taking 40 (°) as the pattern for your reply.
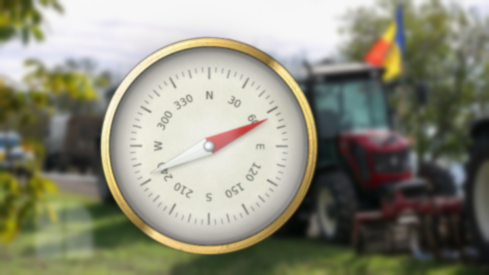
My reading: 65 (°)
